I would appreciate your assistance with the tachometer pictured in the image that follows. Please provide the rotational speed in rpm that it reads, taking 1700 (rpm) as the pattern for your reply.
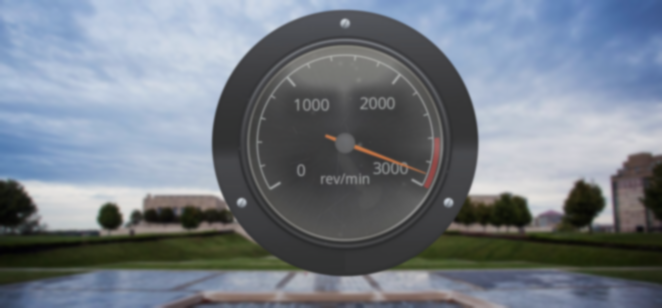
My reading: 2900 (rpm)
